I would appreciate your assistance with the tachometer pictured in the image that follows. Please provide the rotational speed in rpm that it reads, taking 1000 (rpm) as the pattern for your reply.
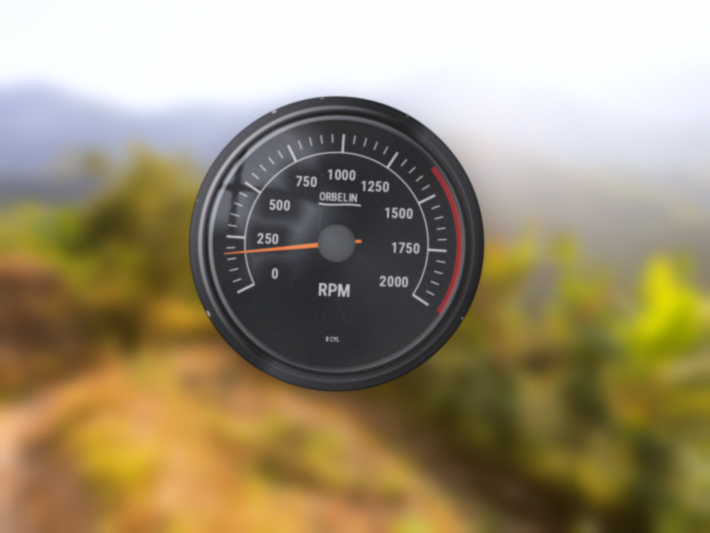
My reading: 175 (rpm)
